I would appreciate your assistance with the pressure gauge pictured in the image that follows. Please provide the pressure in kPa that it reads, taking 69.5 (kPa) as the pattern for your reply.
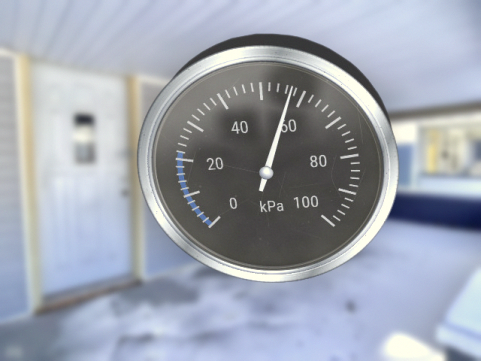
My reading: 57 (kPa)
